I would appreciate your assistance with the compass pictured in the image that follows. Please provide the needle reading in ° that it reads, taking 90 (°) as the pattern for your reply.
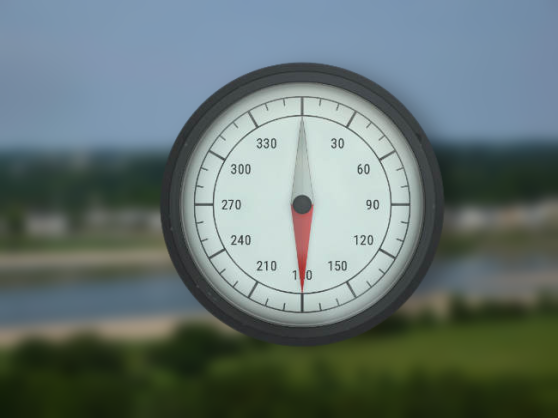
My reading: 180 (°)
